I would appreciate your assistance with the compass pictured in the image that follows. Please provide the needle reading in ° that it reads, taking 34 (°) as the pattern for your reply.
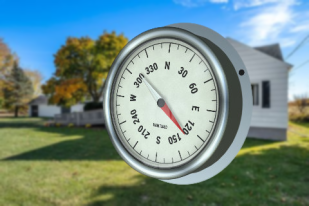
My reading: 130 (°)
